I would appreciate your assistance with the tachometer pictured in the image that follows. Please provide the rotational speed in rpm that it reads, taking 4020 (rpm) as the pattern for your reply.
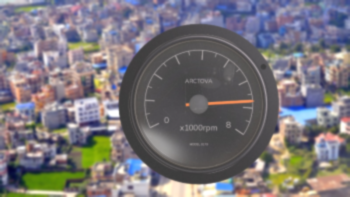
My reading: 6750 (rpm)
